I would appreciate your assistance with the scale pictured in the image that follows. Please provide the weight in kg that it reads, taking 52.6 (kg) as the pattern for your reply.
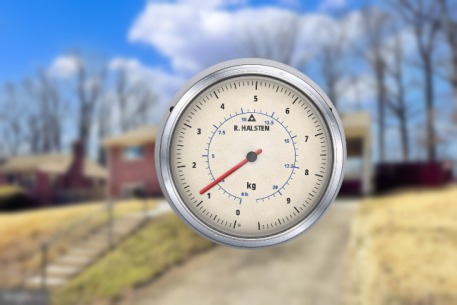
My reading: 1.2 (kg)
